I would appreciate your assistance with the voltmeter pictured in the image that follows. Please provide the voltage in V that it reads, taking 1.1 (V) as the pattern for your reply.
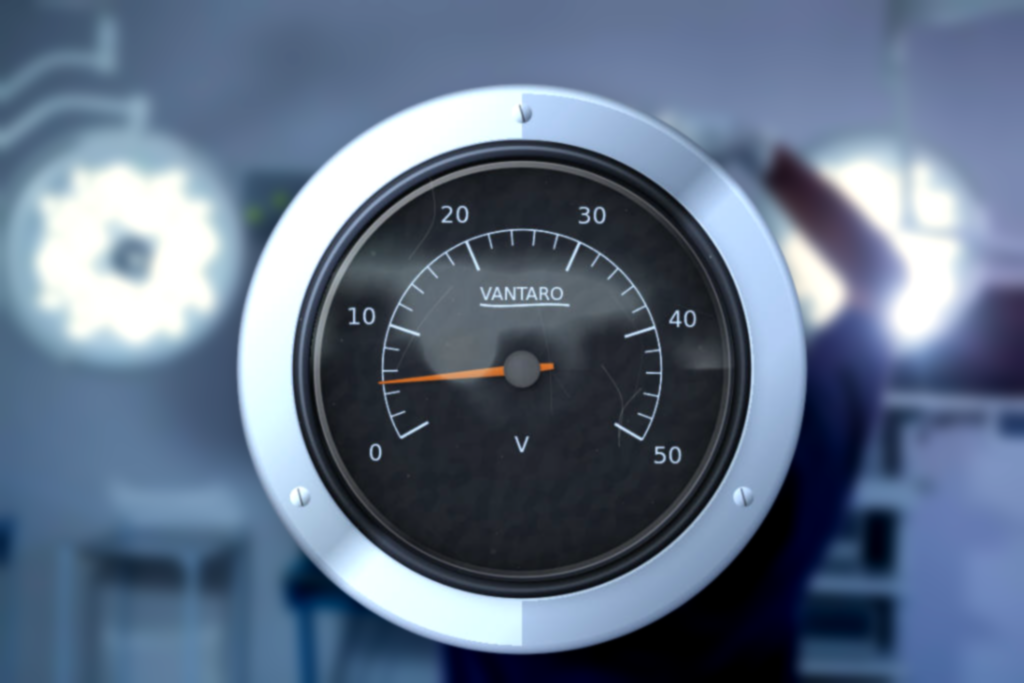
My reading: 5 (V)
